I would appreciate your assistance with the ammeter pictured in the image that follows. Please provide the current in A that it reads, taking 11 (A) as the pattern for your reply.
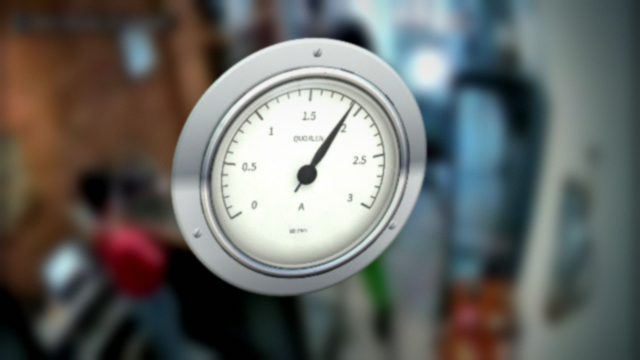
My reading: 1.9 (A)
